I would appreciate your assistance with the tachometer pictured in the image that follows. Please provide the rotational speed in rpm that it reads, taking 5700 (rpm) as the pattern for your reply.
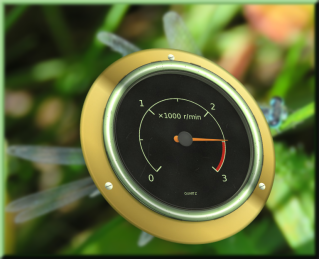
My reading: 2500 (rpm)
